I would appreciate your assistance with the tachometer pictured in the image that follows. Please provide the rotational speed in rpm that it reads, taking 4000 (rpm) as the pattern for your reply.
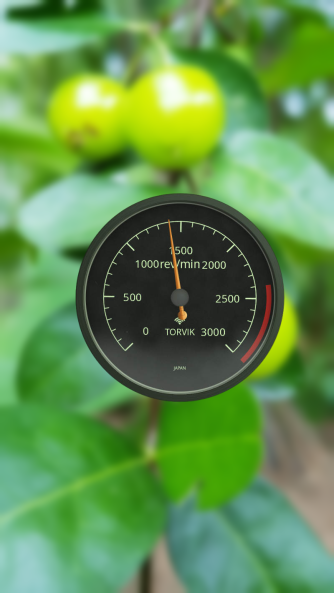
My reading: 1400 (rpm)
